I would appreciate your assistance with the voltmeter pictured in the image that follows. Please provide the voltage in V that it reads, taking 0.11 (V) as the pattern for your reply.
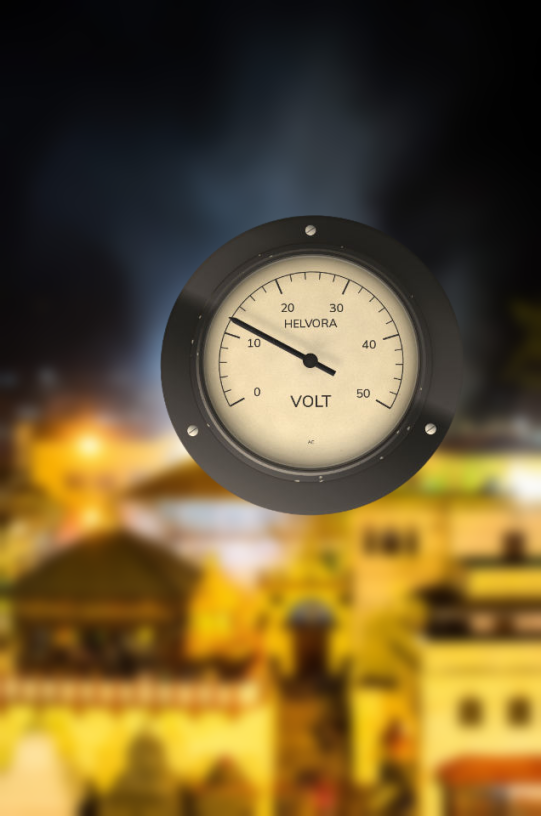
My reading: 12 (V)
